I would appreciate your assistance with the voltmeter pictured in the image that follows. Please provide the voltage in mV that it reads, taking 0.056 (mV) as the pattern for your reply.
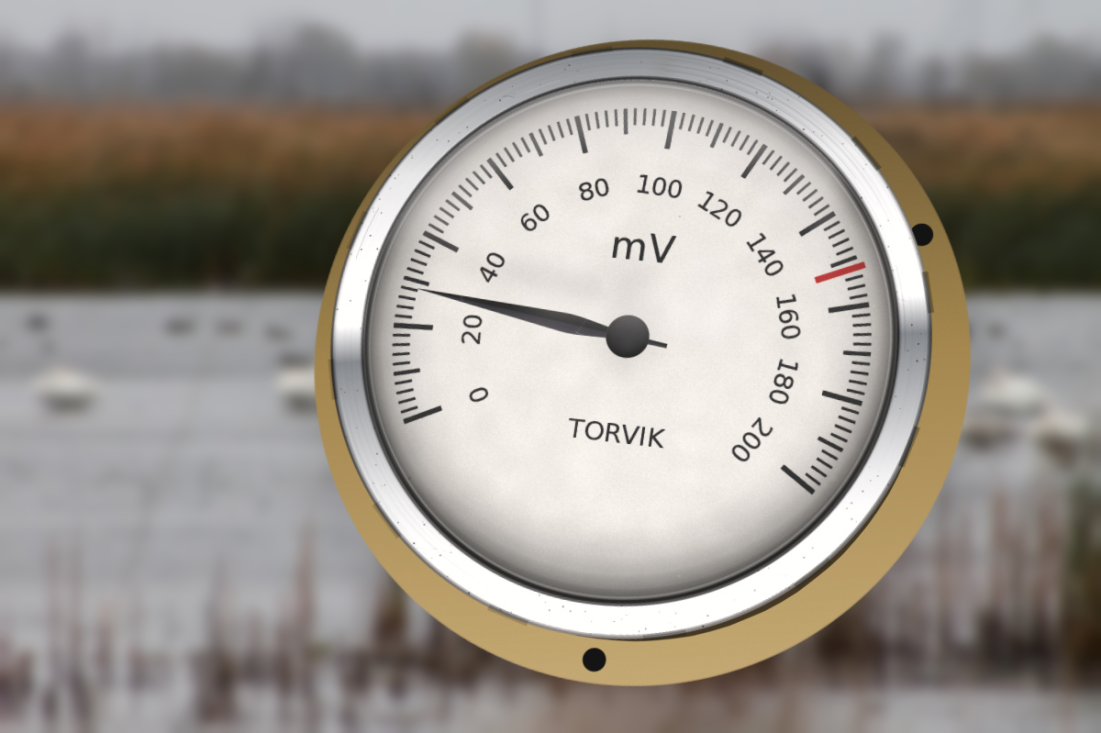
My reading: 28 (mV)
